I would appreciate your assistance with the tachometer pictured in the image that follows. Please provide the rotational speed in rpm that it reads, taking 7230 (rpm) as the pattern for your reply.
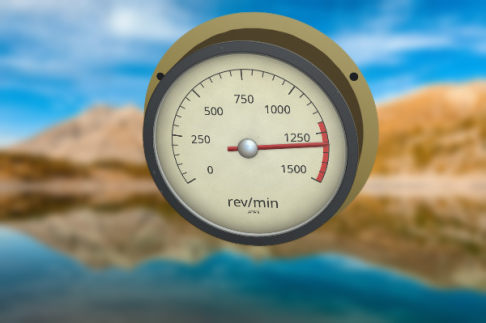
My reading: 1300 (rpm)
